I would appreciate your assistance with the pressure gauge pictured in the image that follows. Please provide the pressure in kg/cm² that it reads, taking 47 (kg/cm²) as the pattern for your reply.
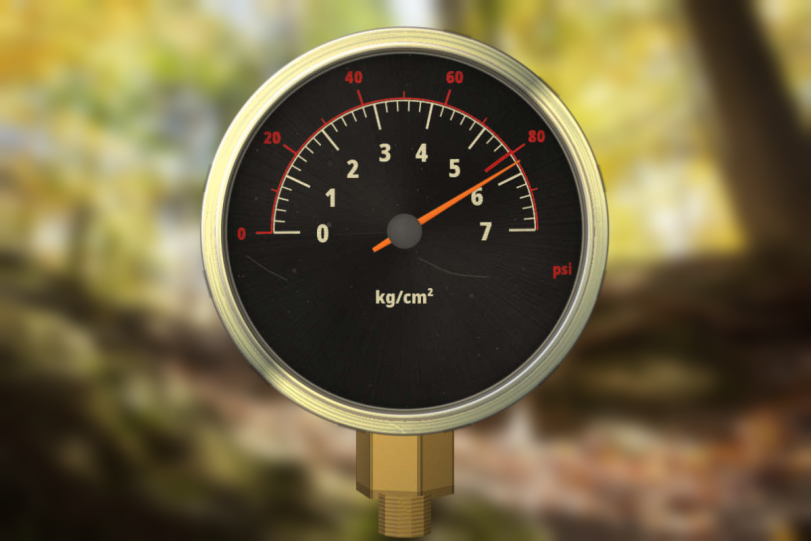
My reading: 5.8 (kg/cm²)
